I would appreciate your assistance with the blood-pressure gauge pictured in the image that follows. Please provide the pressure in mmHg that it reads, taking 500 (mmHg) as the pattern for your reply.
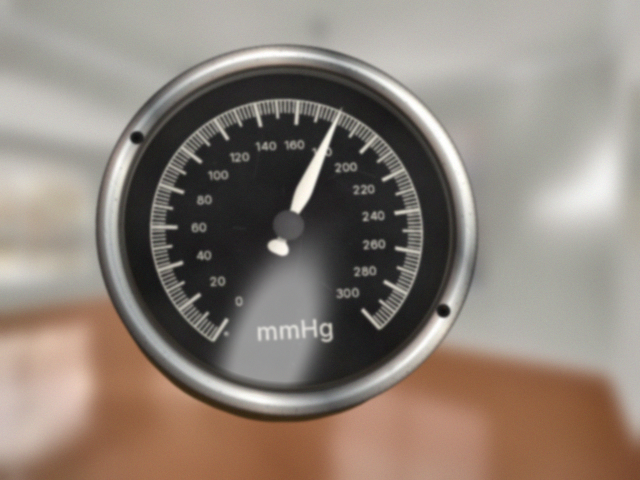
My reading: 180 (mmHg)
